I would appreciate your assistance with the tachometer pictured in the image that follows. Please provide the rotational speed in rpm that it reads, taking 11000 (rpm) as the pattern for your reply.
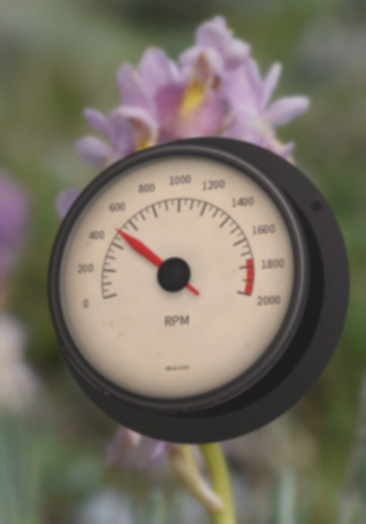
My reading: 500 (rpm)
